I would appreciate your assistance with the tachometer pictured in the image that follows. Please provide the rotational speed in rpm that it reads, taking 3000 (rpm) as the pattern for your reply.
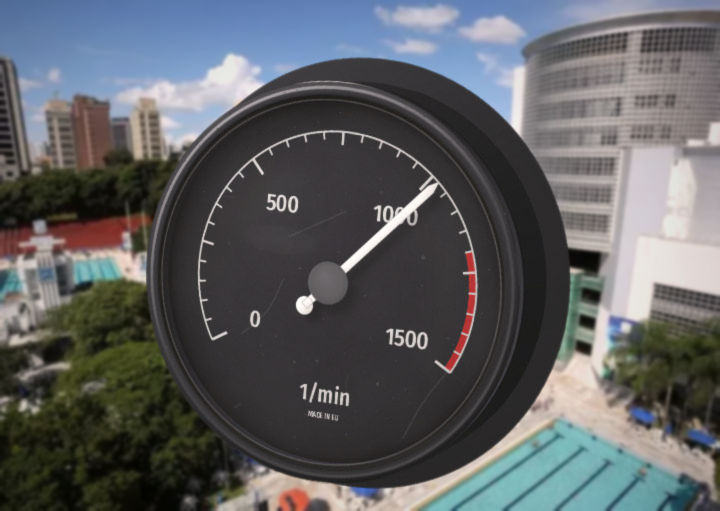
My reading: 1025 (rpm)
